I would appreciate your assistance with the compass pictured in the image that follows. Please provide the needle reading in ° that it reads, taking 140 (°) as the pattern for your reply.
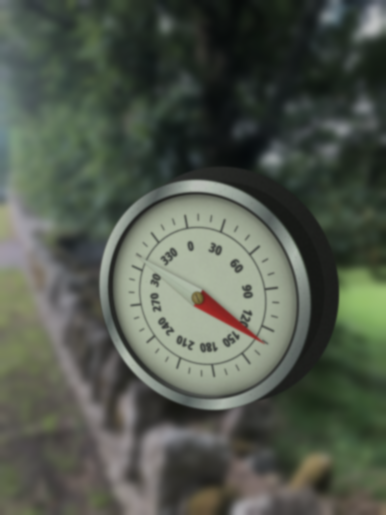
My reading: 130 (°)
